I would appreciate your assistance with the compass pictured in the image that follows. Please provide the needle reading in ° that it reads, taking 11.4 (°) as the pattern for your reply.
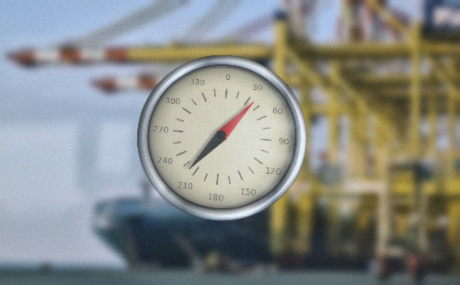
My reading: 37.5 (°)
